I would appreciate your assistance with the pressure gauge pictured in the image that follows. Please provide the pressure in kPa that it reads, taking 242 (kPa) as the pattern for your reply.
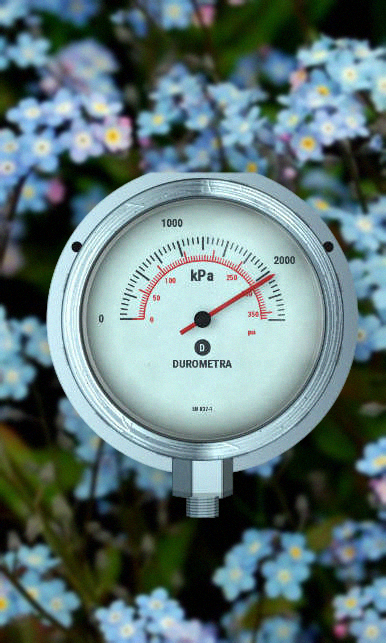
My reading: 2050 (kPa)
